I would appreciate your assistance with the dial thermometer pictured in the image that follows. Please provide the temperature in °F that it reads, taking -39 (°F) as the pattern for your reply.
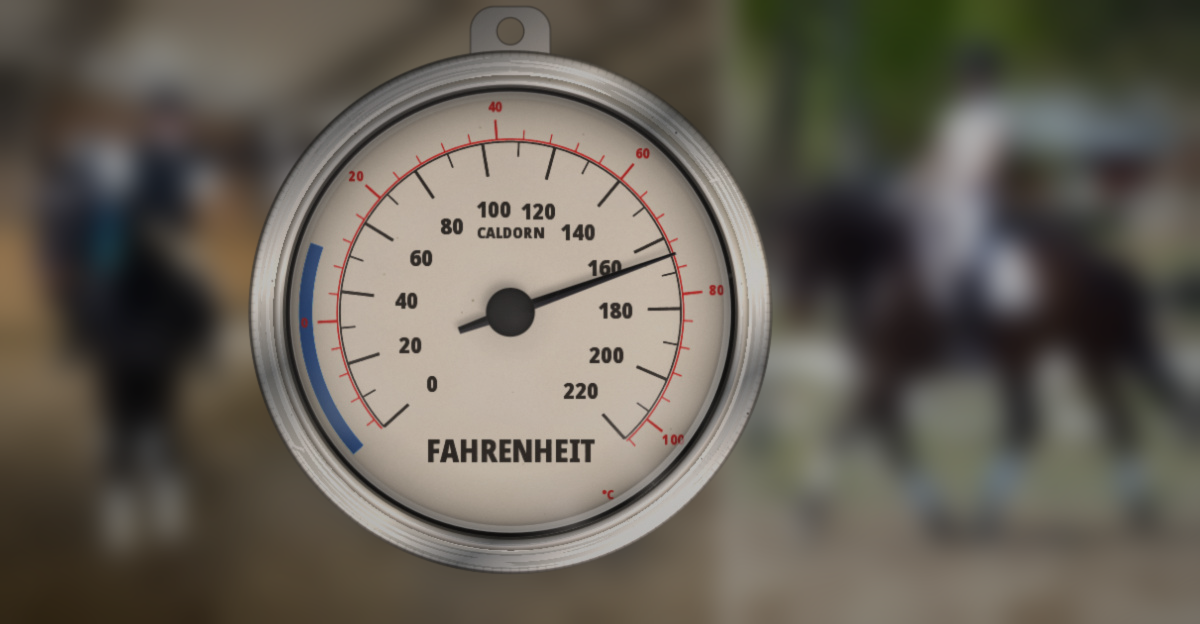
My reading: 165 (°F)
